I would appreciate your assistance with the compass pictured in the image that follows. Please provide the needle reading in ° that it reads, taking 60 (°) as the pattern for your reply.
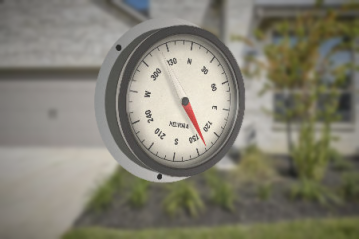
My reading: 140 (°)
